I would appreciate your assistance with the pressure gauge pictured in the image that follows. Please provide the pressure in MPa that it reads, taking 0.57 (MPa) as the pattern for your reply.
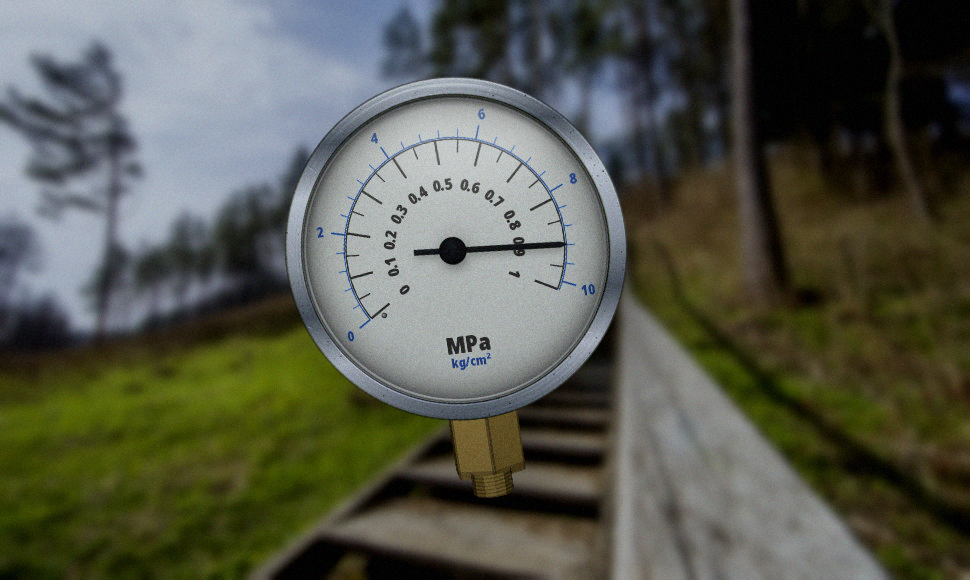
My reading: 0.9 (MPa)
